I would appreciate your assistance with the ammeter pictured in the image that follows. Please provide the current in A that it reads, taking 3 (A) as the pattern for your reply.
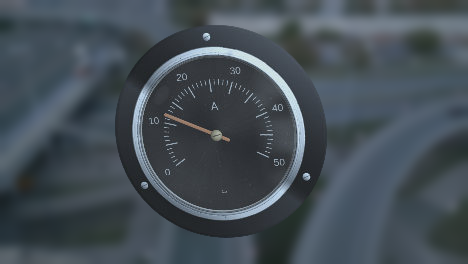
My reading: 12 (A)
